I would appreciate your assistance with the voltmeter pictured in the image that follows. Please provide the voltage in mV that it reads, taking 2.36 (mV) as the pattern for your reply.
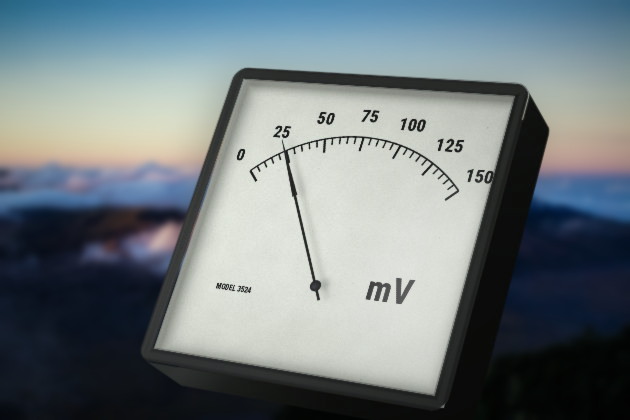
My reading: 25 (mV)
